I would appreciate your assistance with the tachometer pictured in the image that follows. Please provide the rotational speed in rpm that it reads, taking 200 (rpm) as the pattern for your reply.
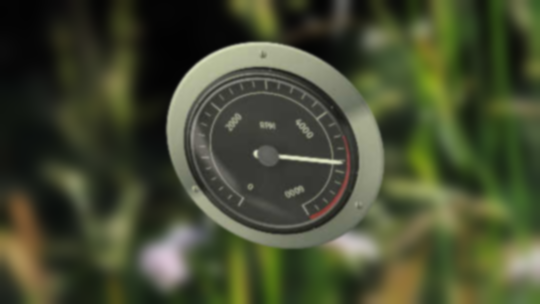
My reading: 4800 (rpm)
